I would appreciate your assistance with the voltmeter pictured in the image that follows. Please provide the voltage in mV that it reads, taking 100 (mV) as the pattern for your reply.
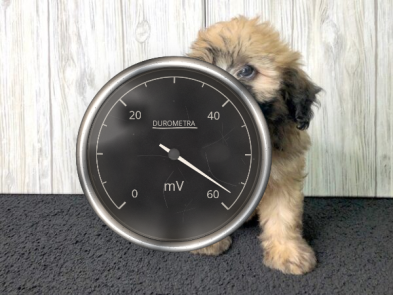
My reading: 57.5 (mV)
